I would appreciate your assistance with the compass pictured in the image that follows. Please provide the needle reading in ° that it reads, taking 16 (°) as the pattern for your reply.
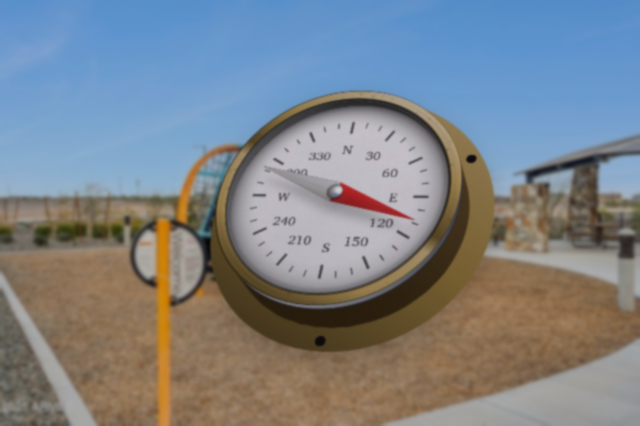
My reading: 110 (°)
